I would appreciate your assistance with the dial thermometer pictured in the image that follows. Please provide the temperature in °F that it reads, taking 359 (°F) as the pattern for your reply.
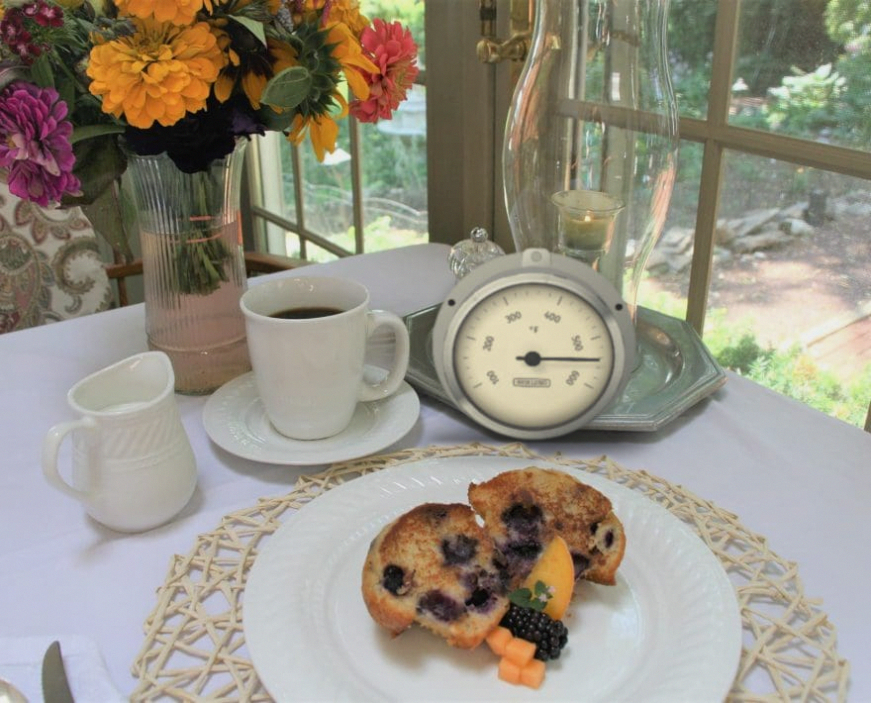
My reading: 540 (°F)
